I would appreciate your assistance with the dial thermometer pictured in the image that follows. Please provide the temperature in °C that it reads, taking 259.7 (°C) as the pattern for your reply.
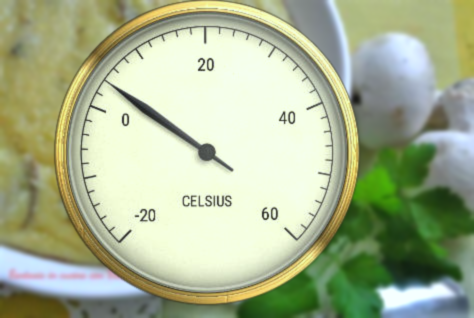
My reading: 4 (°C)
